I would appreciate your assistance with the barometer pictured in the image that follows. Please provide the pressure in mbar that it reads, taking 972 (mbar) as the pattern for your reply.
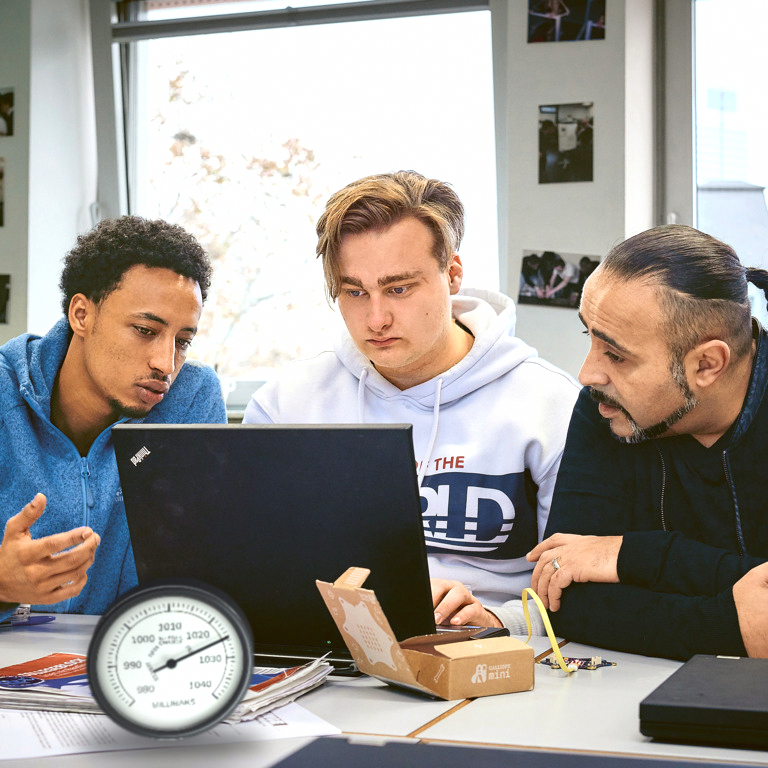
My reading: 1025 (mbar)
